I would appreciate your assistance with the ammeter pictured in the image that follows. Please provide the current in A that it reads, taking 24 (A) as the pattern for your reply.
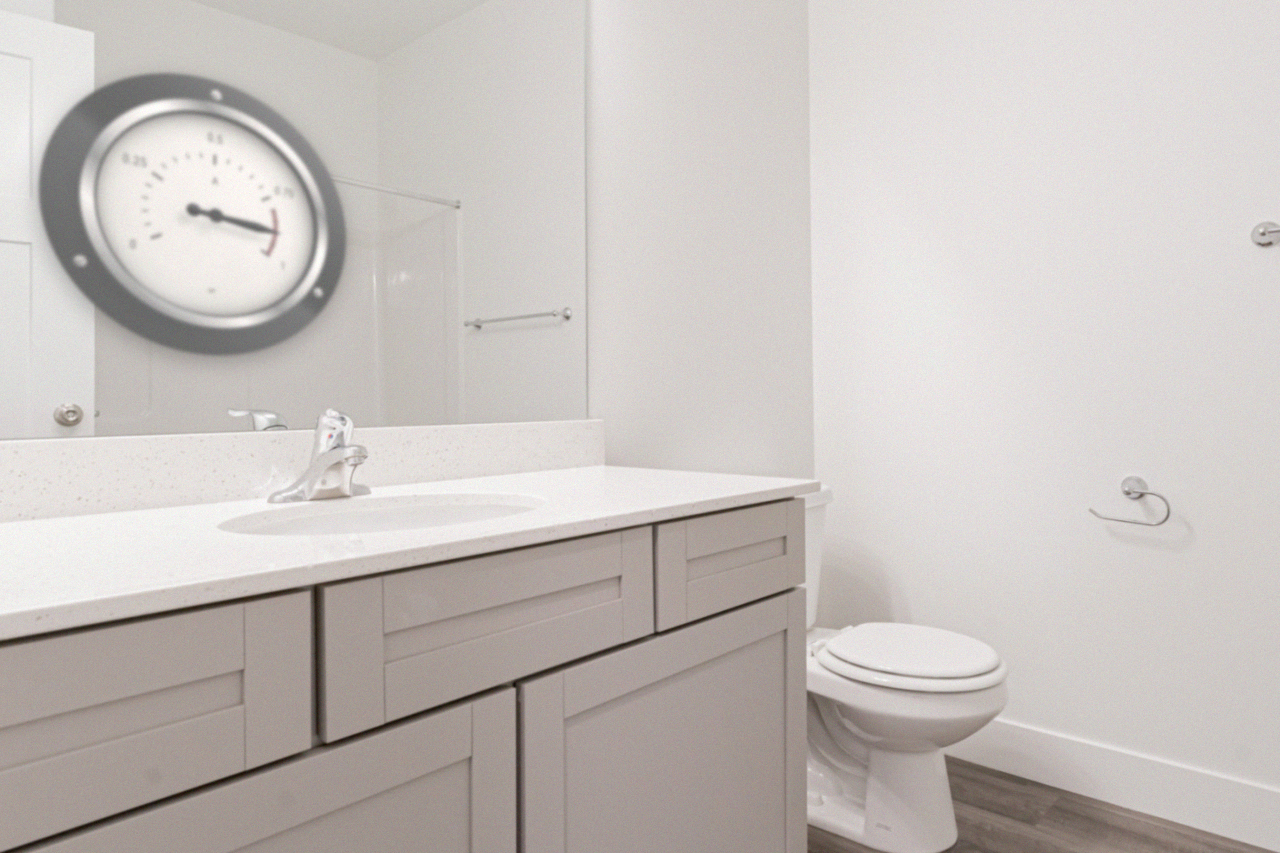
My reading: 0.9 (A)
